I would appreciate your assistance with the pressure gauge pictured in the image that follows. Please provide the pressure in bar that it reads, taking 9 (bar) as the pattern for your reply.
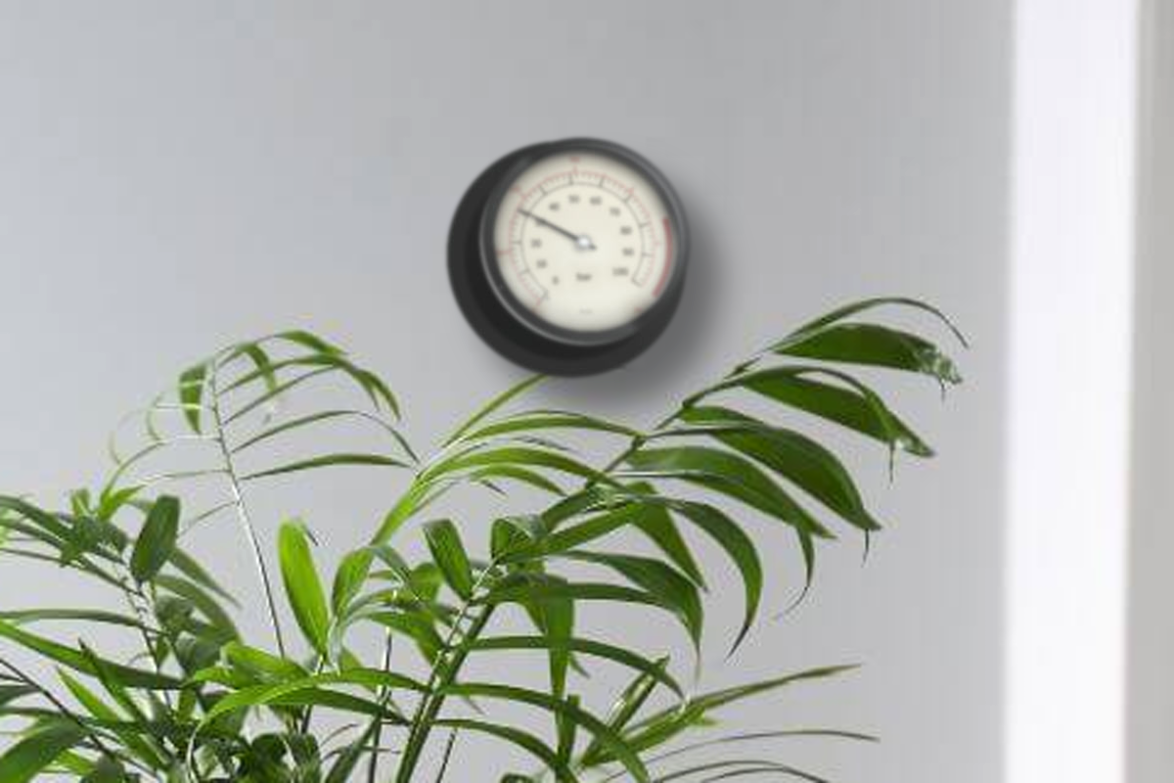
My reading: 30 (bar)
